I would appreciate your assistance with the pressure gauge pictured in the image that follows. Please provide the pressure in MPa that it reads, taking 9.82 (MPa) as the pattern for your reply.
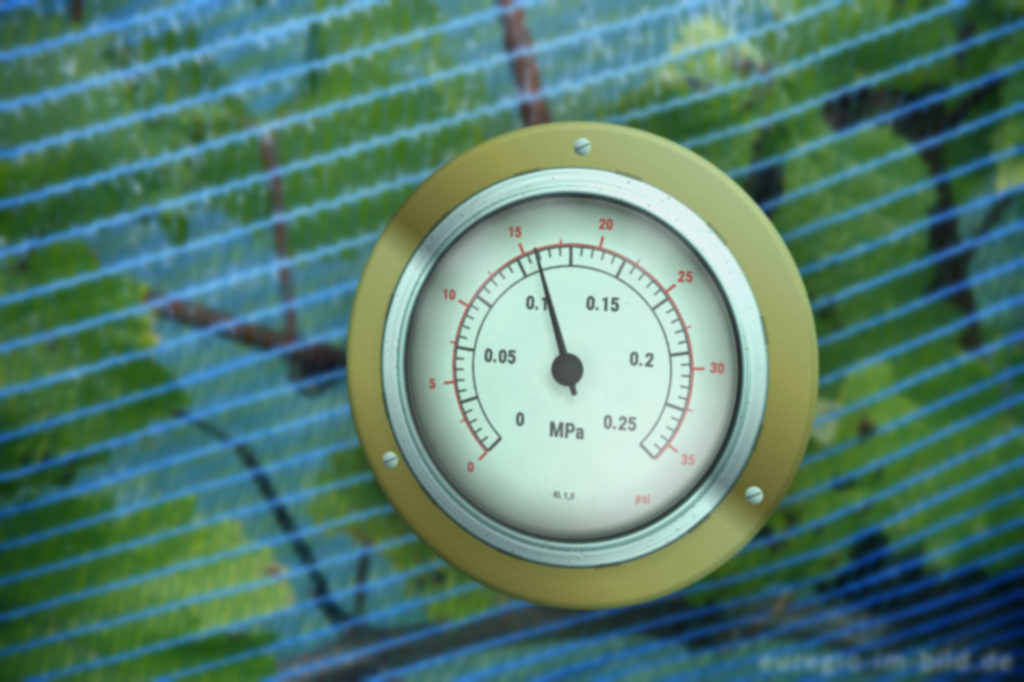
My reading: 0.11 (MPa)
